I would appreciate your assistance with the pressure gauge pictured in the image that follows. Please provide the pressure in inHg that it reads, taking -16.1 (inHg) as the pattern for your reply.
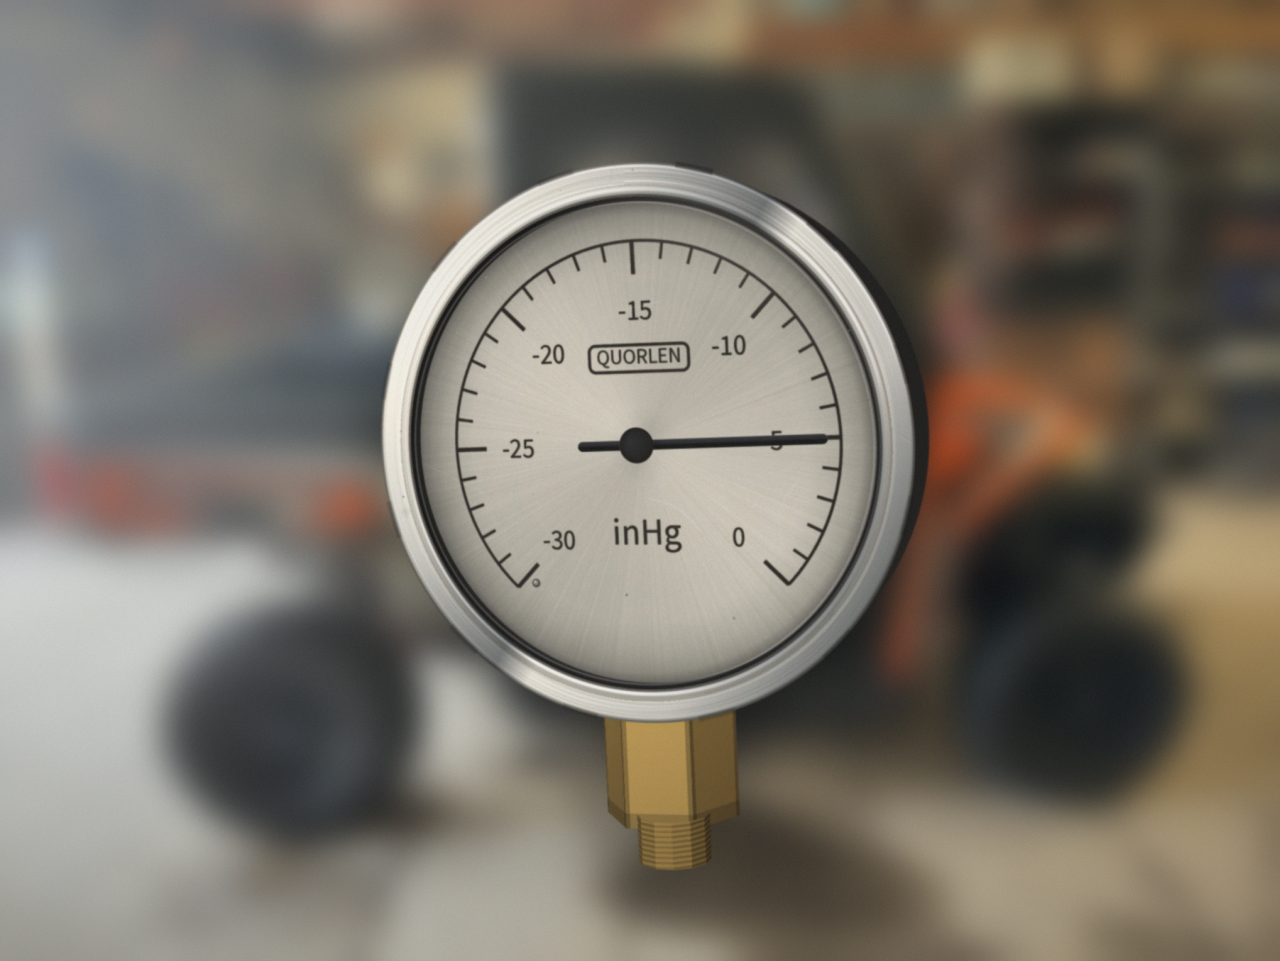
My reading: -5 (inHg)
